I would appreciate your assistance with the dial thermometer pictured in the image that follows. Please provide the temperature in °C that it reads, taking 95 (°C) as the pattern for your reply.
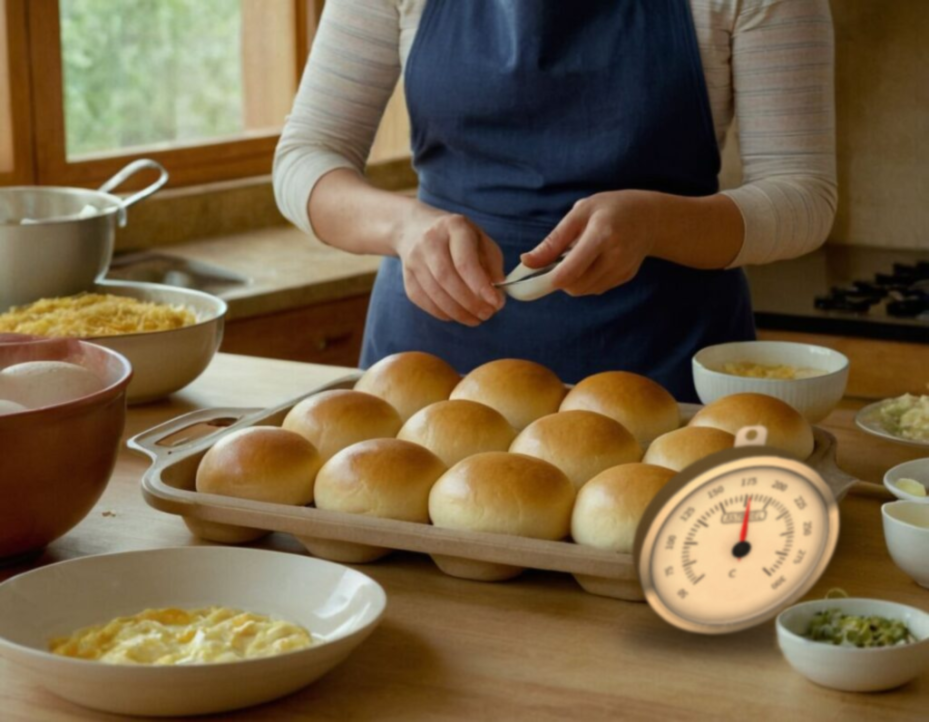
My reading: 175 (°C)
